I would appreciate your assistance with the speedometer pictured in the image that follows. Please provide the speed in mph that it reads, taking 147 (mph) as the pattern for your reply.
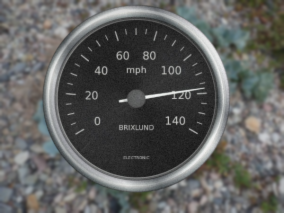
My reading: 117.5 (mph)
